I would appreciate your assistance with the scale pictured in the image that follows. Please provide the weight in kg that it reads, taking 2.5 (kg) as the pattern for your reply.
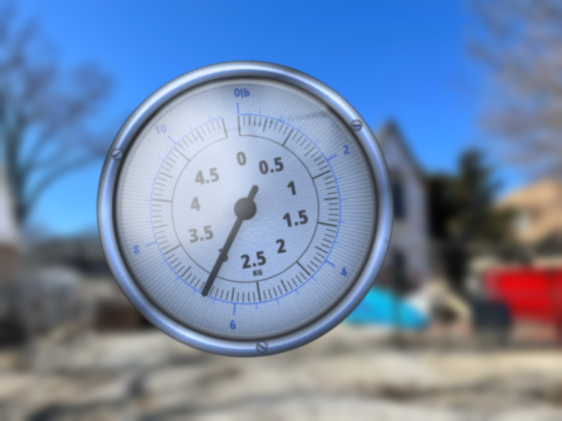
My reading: 3 (kg)
